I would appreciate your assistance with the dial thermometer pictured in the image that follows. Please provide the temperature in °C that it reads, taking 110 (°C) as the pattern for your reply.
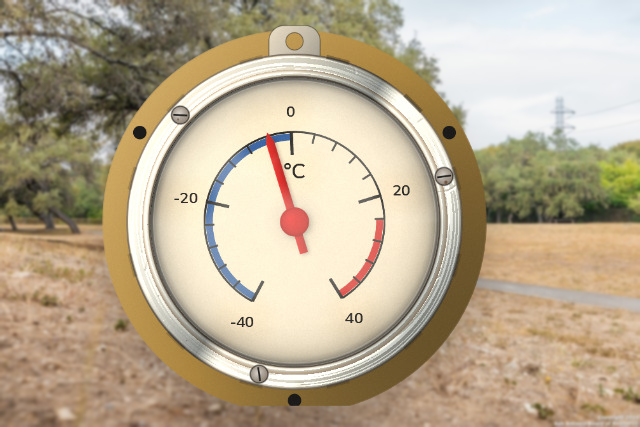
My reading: -4 (°C)
